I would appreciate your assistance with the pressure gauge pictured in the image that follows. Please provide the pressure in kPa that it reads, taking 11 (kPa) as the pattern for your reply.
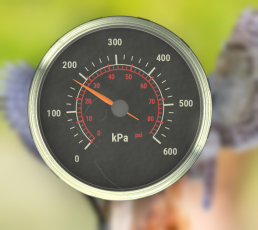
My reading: 180 (kPa)
